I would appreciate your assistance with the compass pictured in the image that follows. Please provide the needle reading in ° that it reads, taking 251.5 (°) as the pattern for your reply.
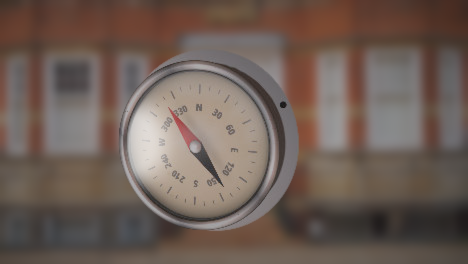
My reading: 320 (°)
